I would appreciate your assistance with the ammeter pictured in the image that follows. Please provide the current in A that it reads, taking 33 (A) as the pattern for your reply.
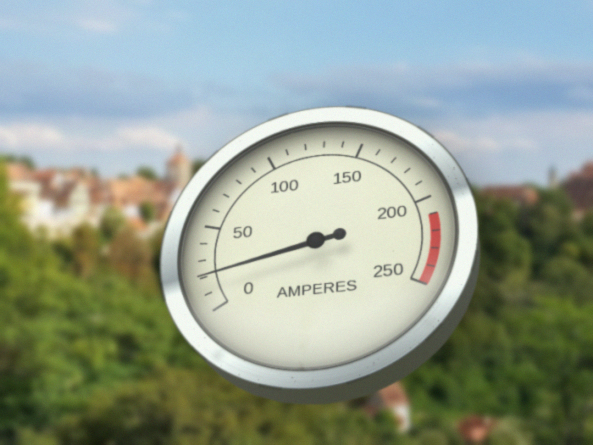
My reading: 20 (A)
